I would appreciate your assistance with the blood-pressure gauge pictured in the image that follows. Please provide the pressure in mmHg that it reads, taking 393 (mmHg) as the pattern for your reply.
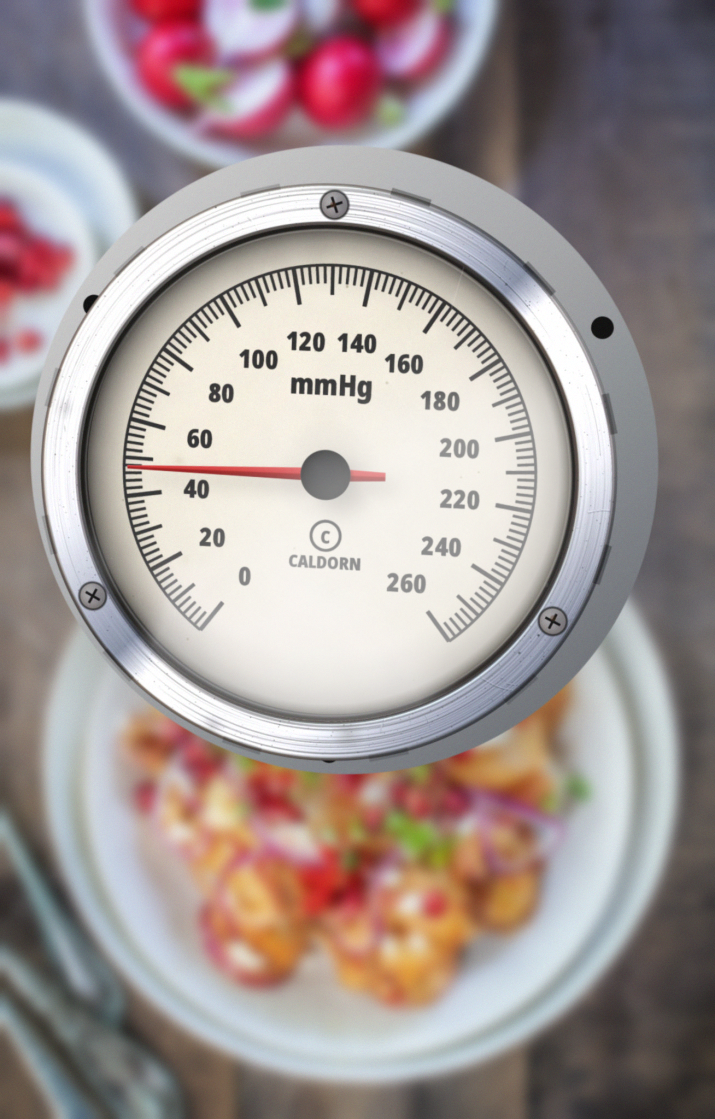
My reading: 48 (mmHg)
